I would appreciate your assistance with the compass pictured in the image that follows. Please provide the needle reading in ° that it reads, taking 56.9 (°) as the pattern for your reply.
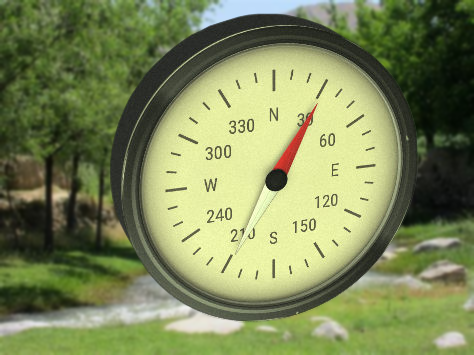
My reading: 30 (°)
